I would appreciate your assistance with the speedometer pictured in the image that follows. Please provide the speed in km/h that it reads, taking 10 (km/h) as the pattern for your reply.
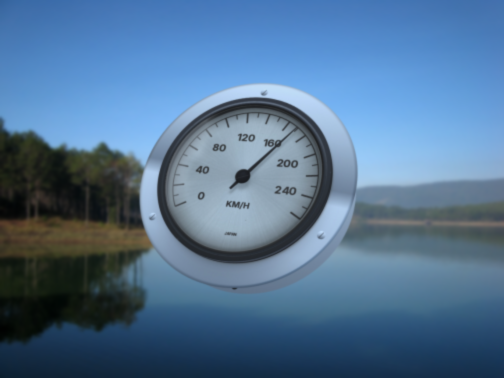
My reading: 170 (km/h)
